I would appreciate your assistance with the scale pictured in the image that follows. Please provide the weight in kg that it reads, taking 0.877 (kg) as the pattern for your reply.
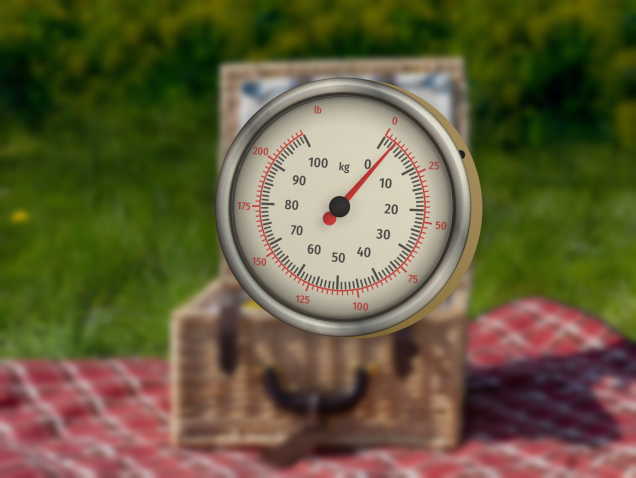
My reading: 3 (kg)
